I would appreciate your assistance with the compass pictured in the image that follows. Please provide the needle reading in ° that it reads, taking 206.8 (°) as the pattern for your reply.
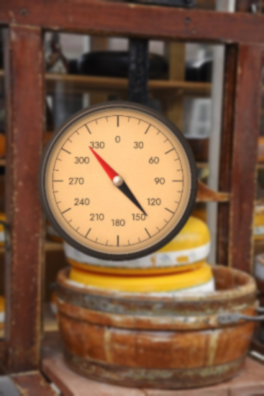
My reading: 320 (°)
